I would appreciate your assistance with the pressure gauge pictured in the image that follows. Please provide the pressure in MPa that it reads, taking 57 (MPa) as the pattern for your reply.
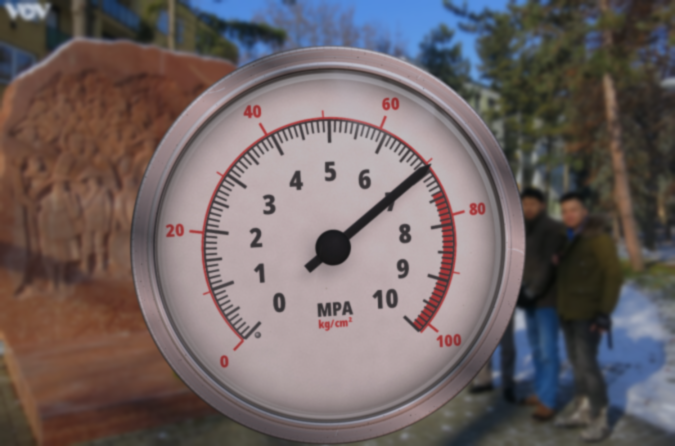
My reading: 6.9 (MPa)
